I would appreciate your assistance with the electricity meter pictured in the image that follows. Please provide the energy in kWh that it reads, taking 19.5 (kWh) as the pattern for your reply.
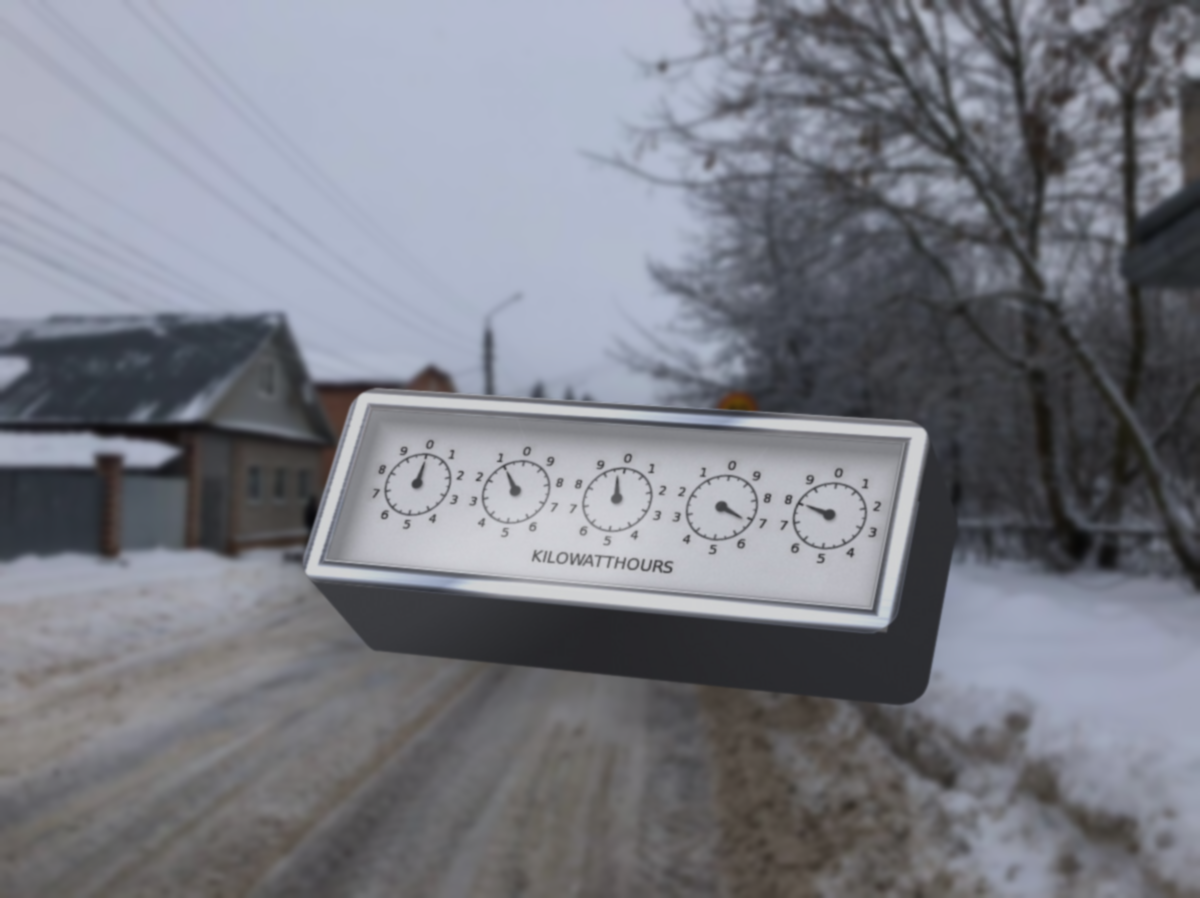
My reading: 968 (kWh)
